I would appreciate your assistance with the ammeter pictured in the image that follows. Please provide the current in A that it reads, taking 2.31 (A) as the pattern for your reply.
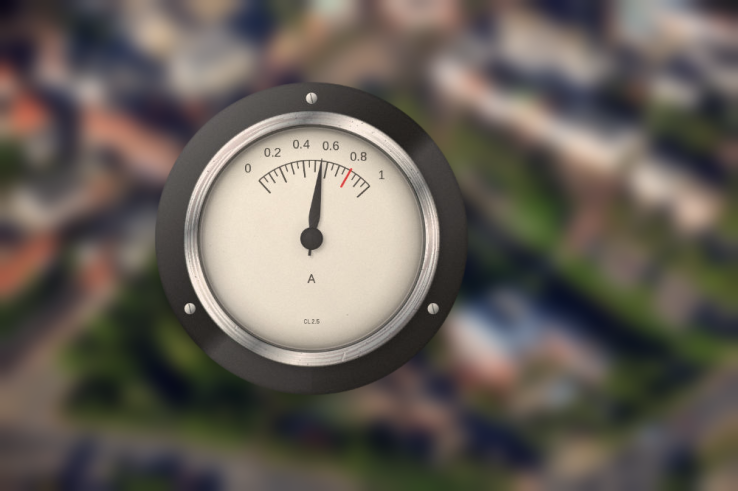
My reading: 0.55 (A)
